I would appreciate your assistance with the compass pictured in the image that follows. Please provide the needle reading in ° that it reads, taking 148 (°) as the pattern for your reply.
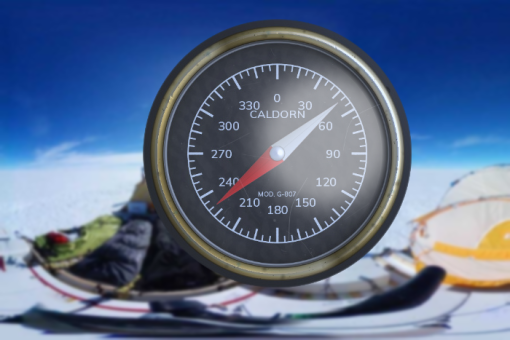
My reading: 230 (°)
